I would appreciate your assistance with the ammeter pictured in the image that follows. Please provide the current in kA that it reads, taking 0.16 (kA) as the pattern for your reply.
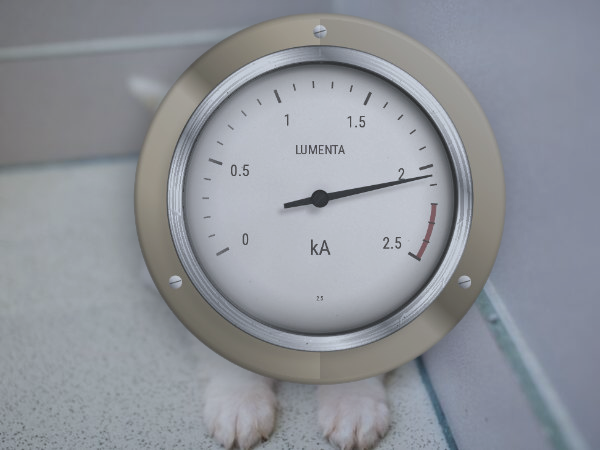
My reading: 2.05 (kA)
